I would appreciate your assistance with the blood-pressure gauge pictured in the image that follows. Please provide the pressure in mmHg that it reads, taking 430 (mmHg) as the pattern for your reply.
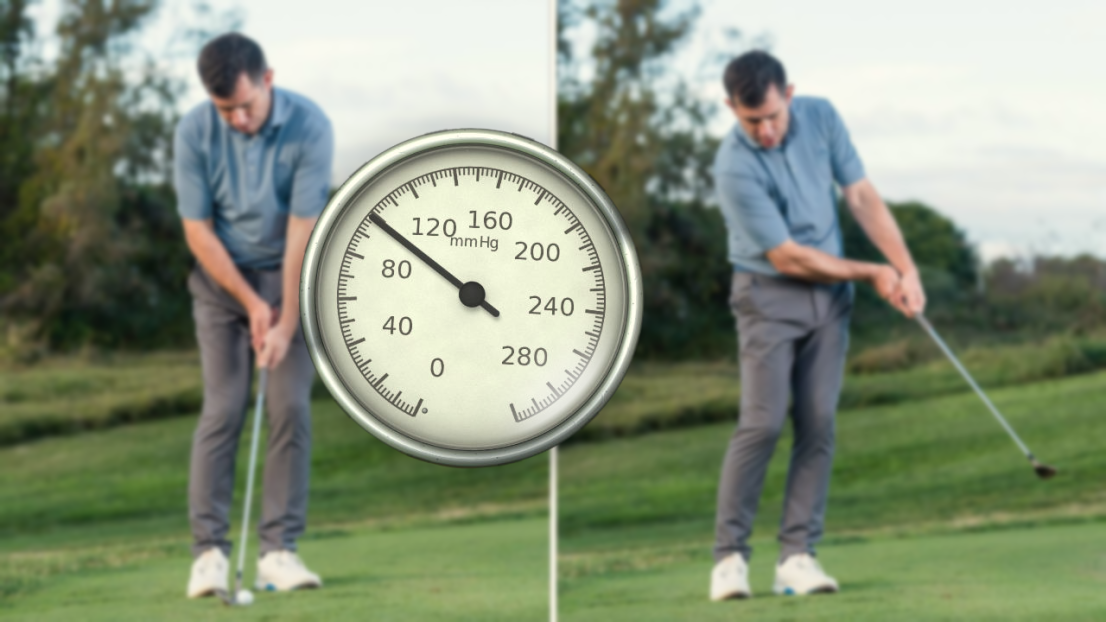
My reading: 98 (mmHg)
